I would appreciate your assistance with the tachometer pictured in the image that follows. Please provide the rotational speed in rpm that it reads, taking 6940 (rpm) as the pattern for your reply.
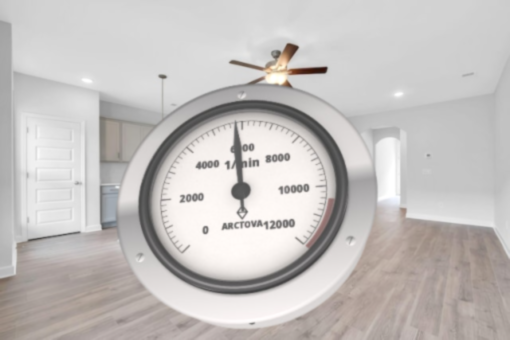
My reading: 5800 (rpm)
